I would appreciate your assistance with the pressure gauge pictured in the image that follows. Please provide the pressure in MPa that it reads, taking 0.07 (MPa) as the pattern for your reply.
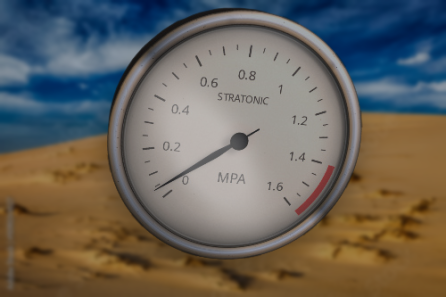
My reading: 0.05 (MPa)
